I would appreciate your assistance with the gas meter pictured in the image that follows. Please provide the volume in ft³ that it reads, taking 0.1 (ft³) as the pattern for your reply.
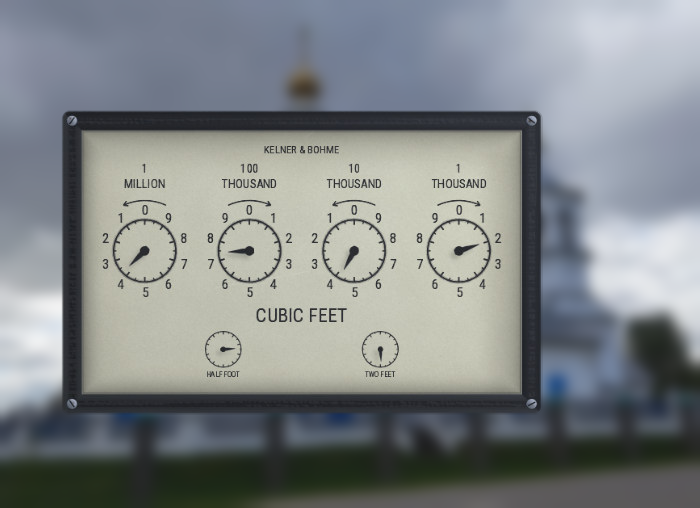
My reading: 374200 (ft³)
